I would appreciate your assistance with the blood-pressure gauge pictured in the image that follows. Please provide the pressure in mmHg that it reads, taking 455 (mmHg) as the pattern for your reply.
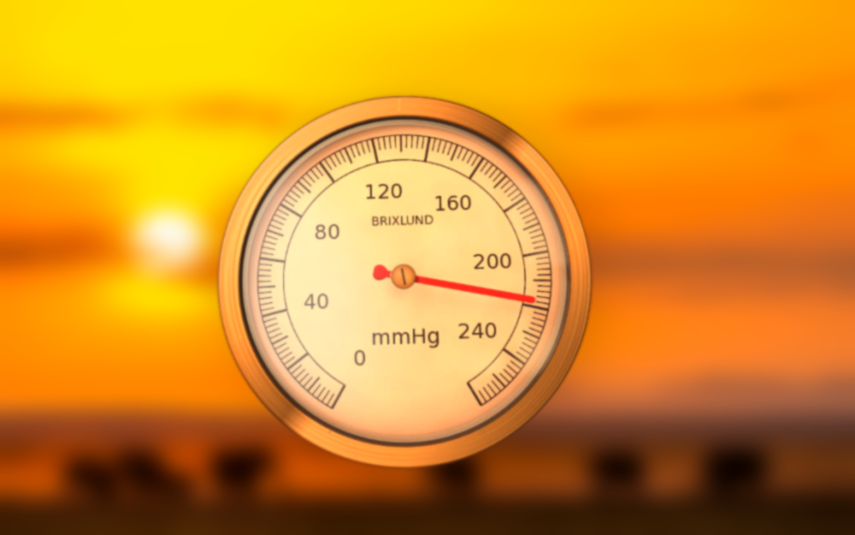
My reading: 218 (mmHg)
